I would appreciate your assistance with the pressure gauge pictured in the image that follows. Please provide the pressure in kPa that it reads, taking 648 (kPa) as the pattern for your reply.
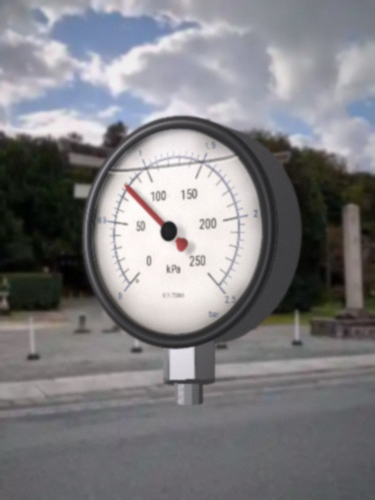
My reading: 80 (kPa)
